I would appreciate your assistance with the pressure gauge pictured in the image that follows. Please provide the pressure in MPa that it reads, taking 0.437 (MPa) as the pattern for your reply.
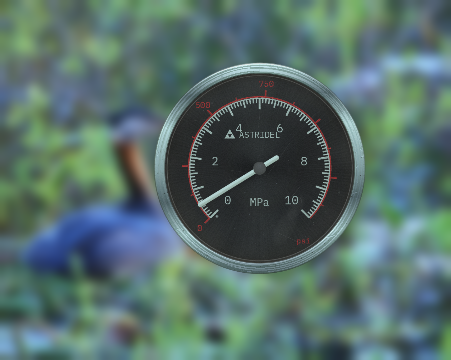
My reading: 0.5 (MPa)
